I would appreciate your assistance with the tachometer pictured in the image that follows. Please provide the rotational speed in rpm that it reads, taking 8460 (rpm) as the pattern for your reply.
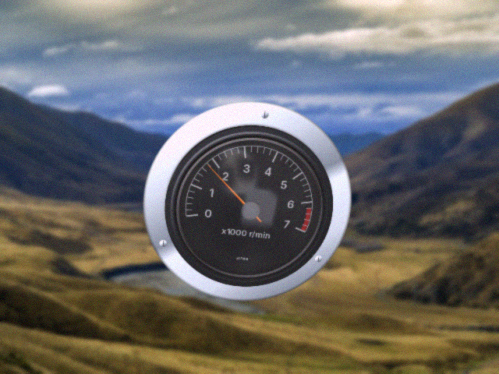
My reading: 1800 (rpm)
